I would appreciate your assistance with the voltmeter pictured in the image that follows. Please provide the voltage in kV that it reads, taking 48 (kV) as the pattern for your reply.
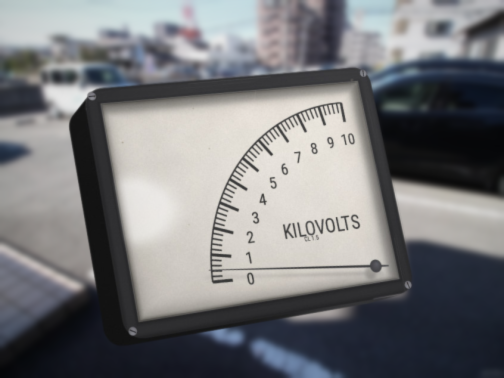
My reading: 0.4 (kV)
